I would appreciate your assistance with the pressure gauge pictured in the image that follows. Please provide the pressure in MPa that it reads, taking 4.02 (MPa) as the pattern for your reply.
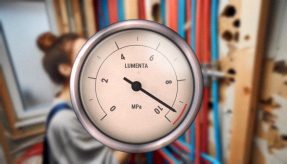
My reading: 9.5 (MPa)
